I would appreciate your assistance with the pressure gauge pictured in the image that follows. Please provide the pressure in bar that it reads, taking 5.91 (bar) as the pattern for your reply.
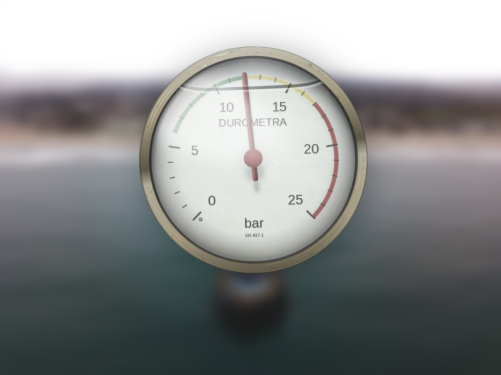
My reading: 12 (bar)
